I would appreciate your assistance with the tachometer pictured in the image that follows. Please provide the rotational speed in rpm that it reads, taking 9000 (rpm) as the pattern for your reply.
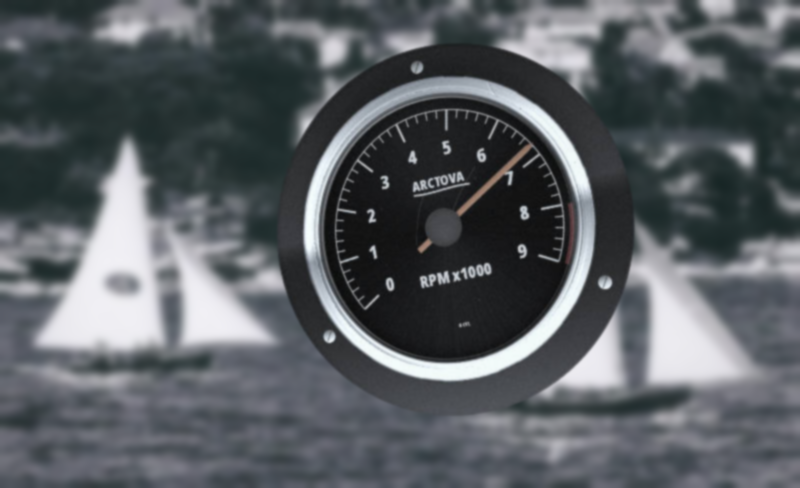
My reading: 6800 (rpm)
